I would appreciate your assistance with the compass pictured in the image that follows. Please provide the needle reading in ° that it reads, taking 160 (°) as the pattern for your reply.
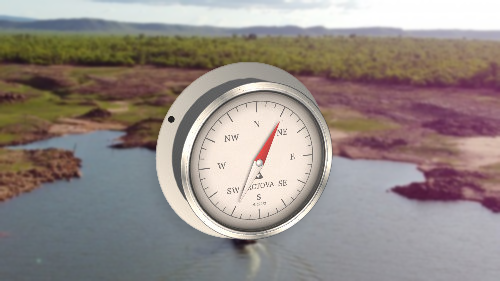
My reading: 30 (°)
